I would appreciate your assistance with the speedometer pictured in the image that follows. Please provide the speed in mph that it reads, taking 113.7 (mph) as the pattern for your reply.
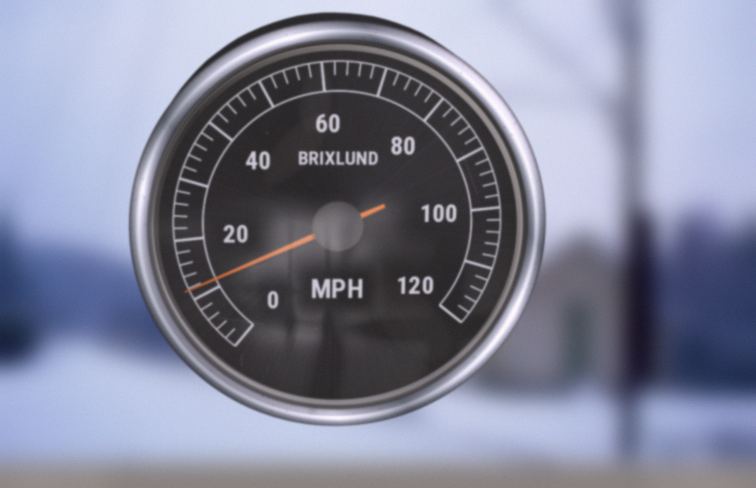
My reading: 12 (mph)
